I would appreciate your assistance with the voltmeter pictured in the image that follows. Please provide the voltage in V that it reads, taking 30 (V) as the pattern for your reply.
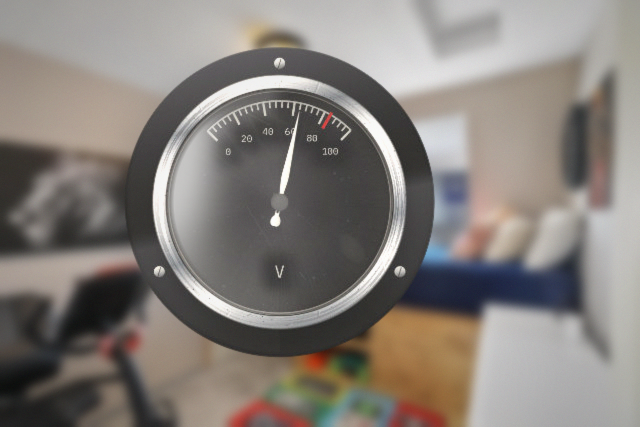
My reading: 64 (V)
